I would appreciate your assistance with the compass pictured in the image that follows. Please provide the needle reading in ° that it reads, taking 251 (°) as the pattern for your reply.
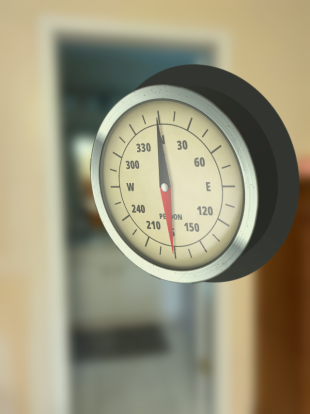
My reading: 180 (°)
